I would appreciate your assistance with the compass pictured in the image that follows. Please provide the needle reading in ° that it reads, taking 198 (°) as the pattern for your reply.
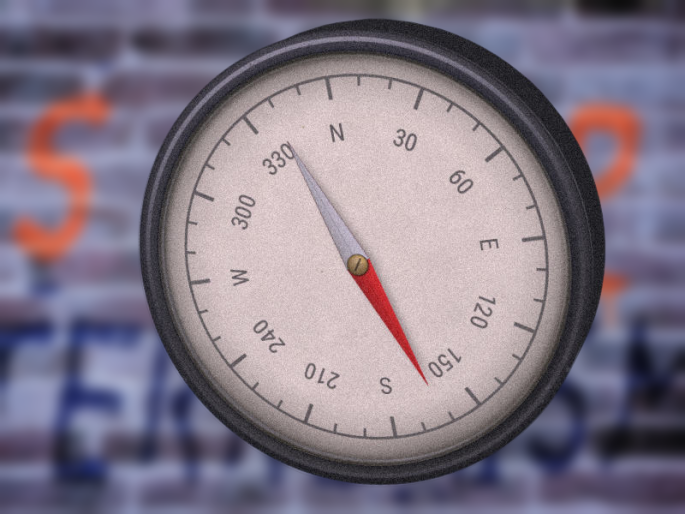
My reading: 160 (°)
